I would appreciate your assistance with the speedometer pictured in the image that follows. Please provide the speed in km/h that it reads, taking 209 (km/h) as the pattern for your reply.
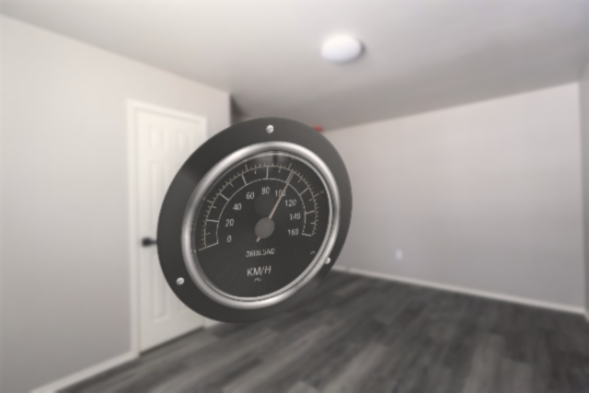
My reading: 100 (km/h)
